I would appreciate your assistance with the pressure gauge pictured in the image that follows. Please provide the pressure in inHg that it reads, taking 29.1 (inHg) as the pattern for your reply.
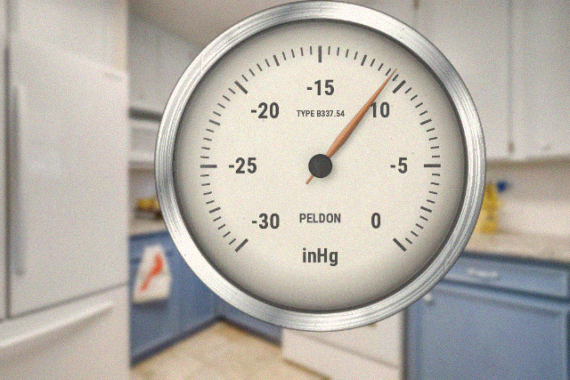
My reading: -10.75 (inHg)
